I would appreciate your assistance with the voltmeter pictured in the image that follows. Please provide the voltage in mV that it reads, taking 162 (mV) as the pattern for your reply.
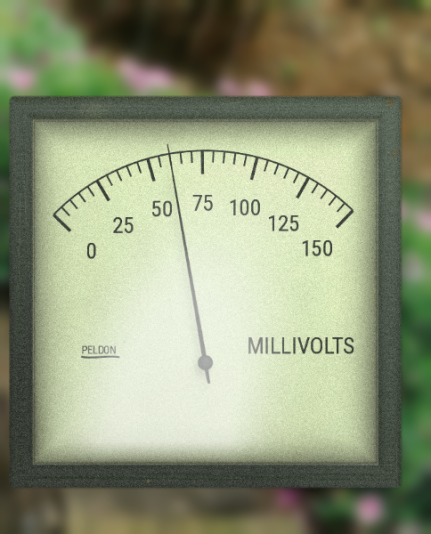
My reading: 60 (mV)
